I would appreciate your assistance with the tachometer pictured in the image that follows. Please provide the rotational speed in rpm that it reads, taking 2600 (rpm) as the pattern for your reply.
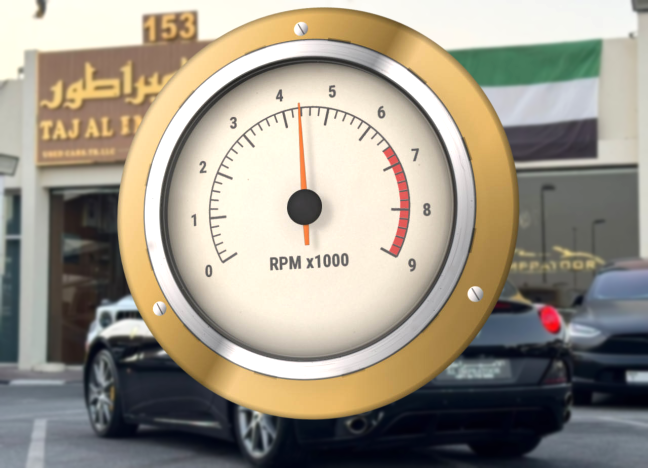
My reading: 4400 (rpm)
